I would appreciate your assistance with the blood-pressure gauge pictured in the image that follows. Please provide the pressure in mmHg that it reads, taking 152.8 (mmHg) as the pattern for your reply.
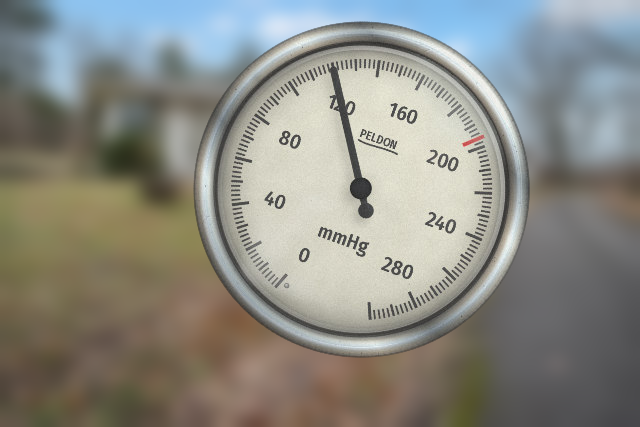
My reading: 120 (mmHg)
